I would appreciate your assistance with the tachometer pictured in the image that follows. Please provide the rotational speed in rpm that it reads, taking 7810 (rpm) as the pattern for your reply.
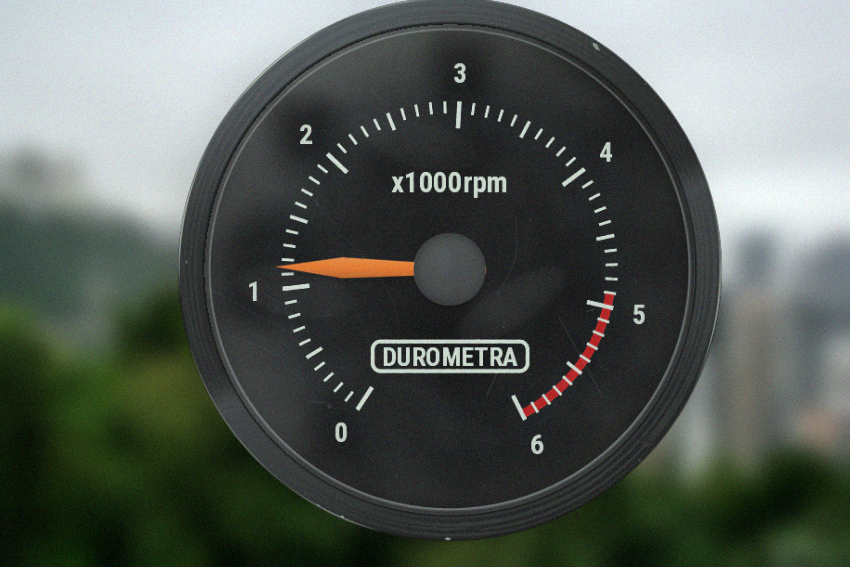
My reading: 1150 (rpm)
